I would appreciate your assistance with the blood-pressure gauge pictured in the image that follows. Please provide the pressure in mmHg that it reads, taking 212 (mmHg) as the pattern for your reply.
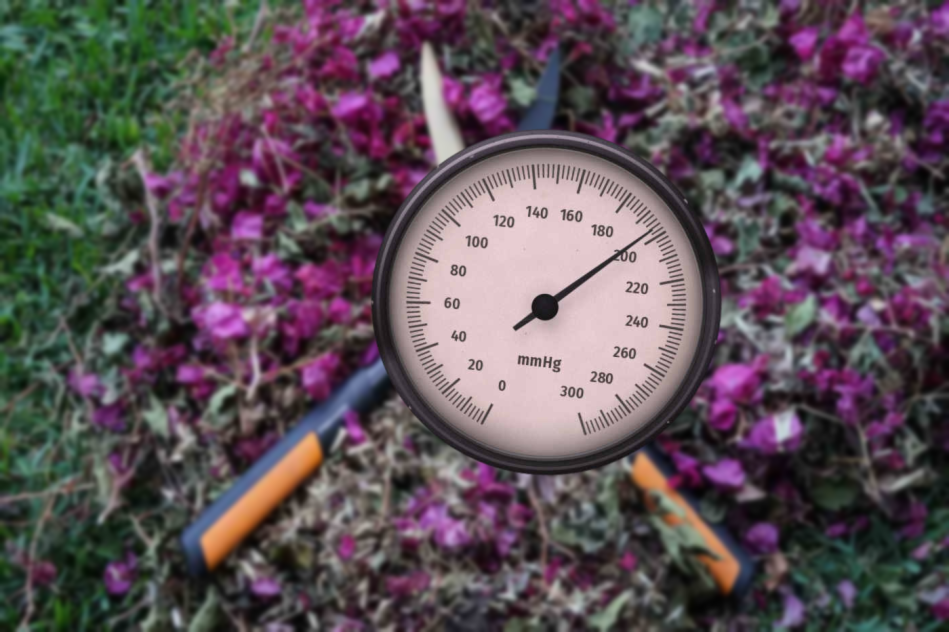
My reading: 196 (mmHg)
